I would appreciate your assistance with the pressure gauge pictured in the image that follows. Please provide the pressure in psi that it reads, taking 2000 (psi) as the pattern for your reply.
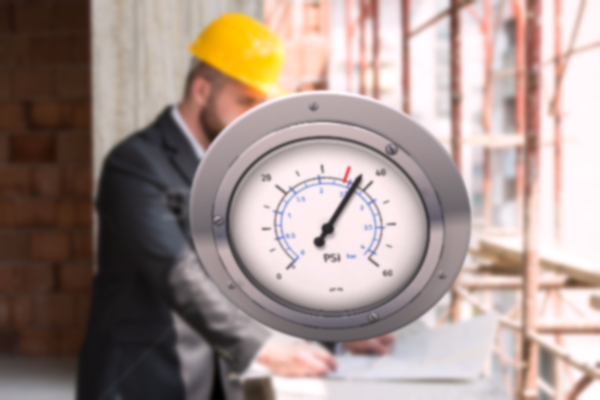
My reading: 37.5 (psi)
